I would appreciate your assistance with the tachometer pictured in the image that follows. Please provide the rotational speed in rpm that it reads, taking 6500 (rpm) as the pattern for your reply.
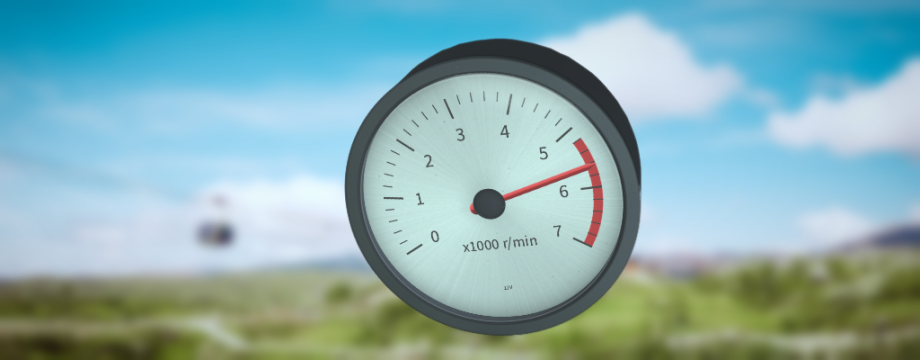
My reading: 5600 (rpm)
